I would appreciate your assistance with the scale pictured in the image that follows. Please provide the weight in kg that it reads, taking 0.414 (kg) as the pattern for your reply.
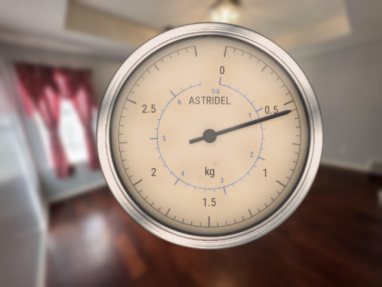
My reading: 0.55 (kg)
